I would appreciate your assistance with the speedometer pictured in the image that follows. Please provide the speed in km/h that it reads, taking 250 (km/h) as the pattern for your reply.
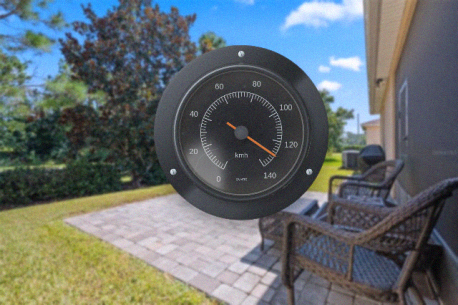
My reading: 130 (km/h)
